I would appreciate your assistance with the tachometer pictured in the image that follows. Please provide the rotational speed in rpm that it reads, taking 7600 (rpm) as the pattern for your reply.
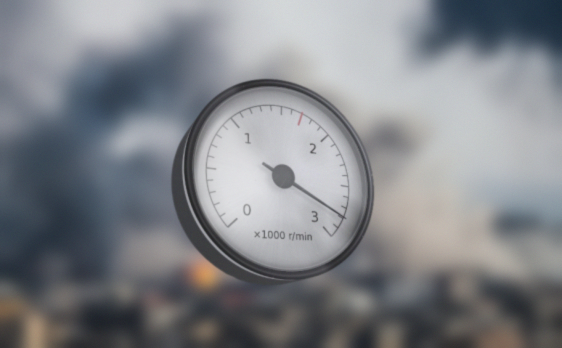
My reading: 2800 (rpm)
